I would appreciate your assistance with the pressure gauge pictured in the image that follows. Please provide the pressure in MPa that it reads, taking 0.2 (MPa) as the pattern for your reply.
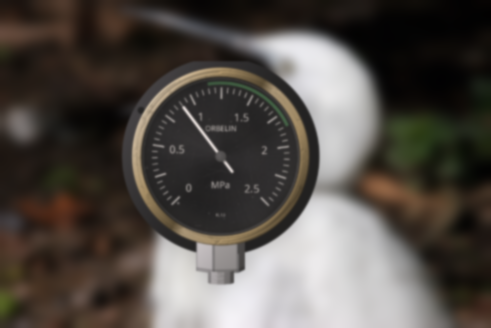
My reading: 0.9 (MPa)
